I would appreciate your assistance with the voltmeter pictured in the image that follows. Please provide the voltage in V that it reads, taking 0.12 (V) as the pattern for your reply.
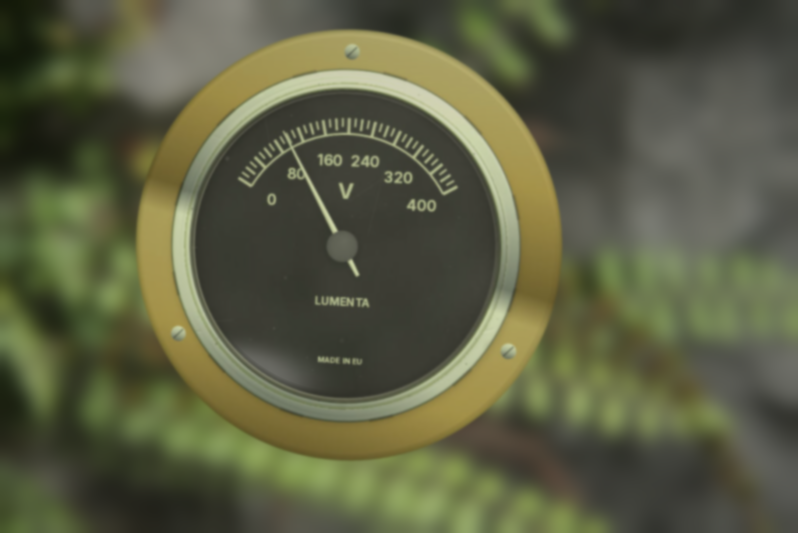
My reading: 100 (V)
